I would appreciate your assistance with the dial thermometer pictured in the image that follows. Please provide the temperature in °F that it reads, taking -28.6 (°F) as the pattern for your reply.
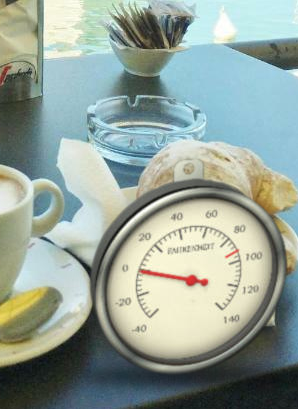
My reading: 0 (°F)
